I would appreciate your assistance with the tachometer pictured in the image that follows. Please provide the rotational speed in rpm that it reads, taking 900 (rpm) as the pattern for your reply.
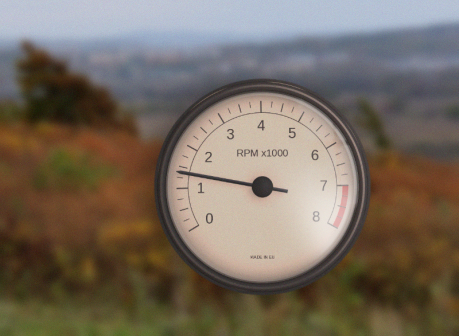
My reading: 1375 (rpm)
